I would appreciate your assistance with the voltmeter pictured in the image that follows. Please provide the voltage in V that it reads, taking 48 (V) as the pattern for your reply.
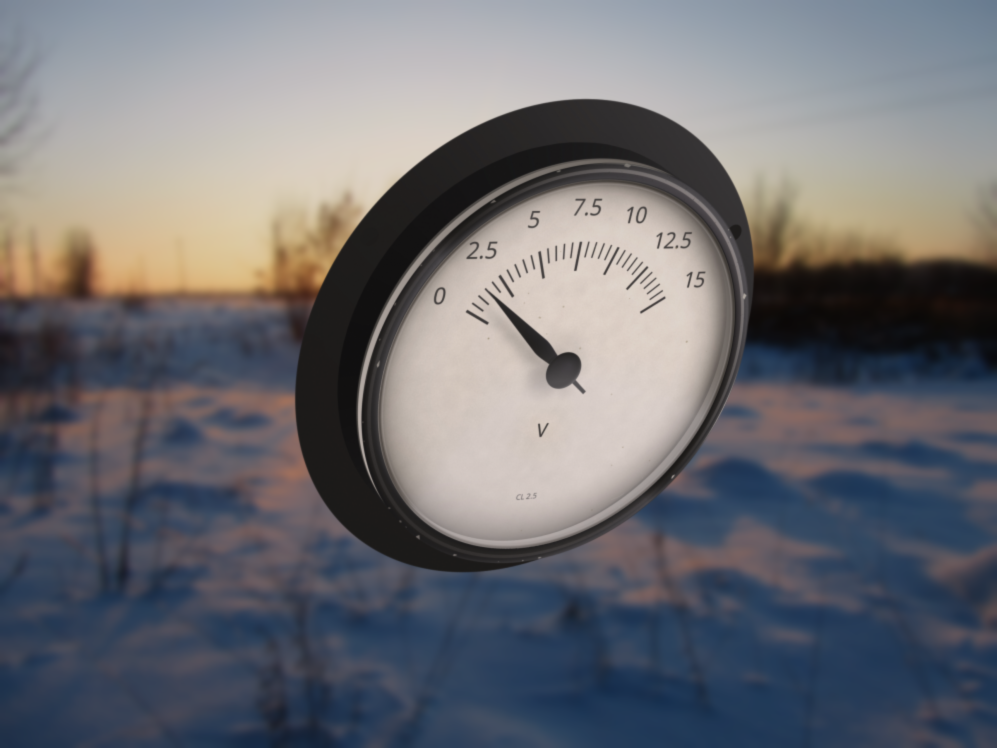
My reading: 1.5 (V)
